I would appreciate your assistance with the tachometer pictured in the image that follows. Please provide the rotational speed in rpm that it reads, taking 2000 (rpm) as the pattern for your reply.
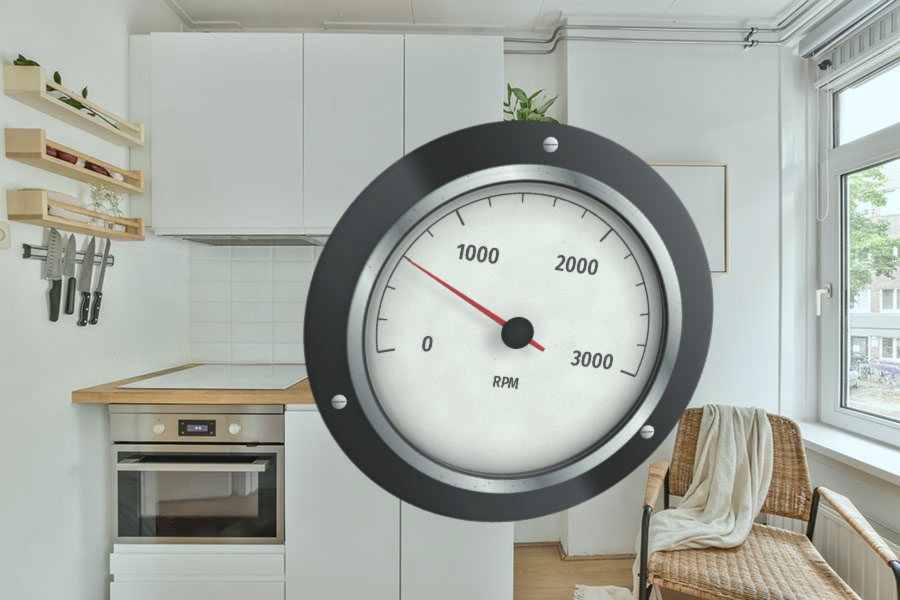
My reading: 600 (rpm)
